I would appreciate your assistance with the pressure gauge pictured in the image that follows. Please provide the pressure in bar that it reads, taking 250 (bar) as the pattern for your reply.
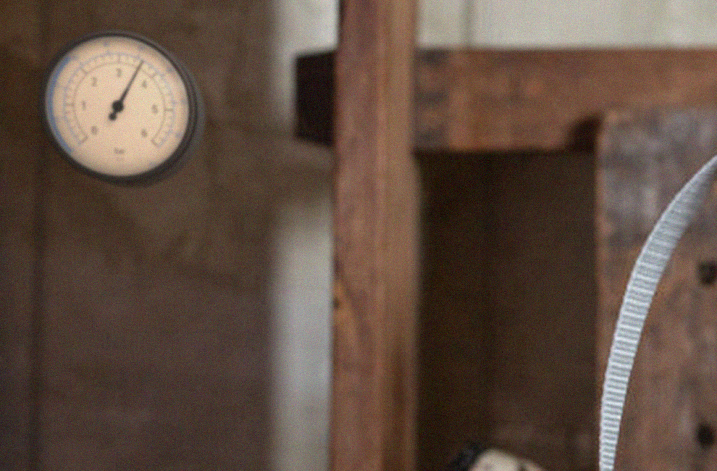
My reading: 3.6 (bar)
